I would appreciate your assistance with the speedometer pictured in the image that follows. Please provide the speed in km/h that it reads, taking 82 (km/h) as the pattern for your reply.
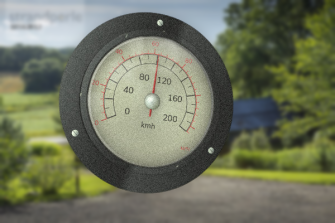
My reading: 100 (km/h)
